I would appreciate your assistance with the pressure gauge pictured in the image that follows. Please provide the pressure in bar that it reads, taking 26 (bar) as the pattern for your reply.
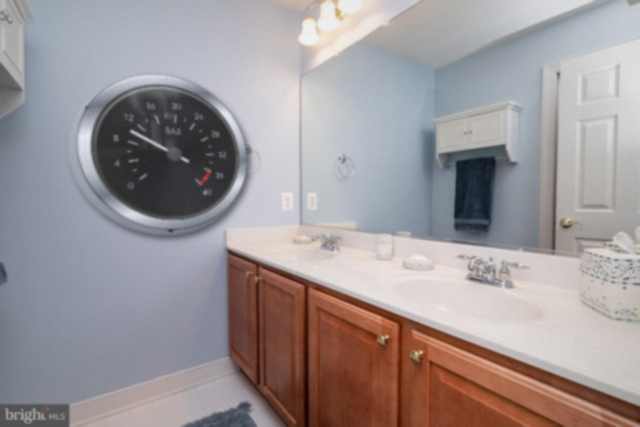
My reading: 10 (bar)
